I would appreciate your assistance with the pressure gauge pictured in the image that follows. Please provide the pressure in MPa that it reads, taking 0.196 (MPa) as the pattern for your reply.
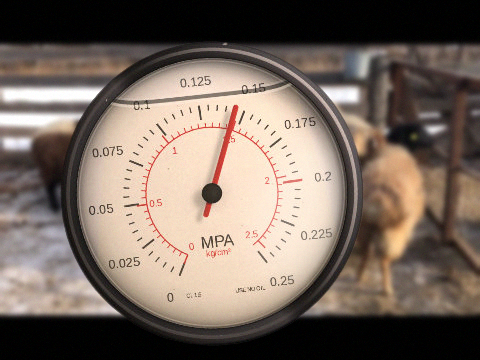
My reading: 0.145 (MPa)
